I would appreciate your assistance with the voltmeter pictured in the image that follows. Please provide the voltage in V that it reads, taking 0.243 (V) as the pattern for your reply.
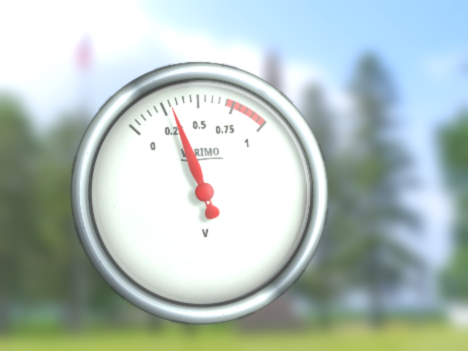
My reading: 0.3 (V)
